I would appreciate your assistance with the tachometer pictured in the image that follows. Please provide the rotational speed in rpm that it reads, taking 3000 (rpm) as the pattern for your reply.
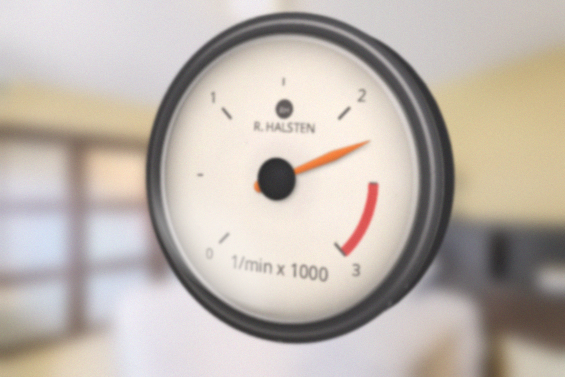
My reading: 2250 (rpm)
